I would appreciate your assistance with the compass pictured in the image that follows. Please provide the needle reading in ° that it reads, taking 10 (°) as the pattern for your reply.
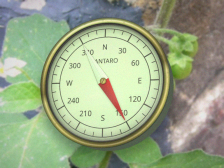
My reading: 150 (°)
